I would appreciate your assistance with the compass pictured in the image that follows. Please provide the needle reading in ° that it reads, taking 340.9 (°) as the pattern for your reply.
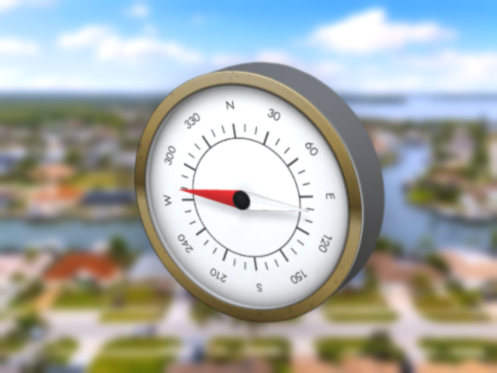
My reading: 280 (°)
